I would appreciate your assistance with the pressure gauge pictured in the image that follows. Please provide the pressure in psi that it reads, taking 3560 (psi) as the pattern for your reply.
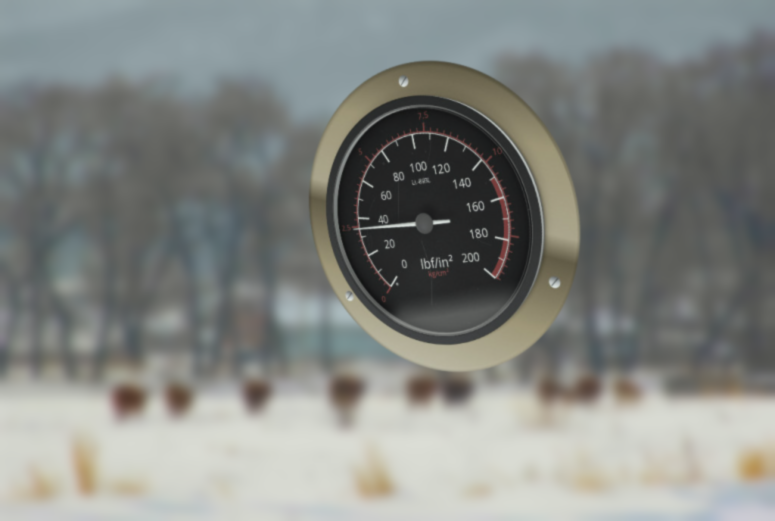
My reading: 35 (psi)
